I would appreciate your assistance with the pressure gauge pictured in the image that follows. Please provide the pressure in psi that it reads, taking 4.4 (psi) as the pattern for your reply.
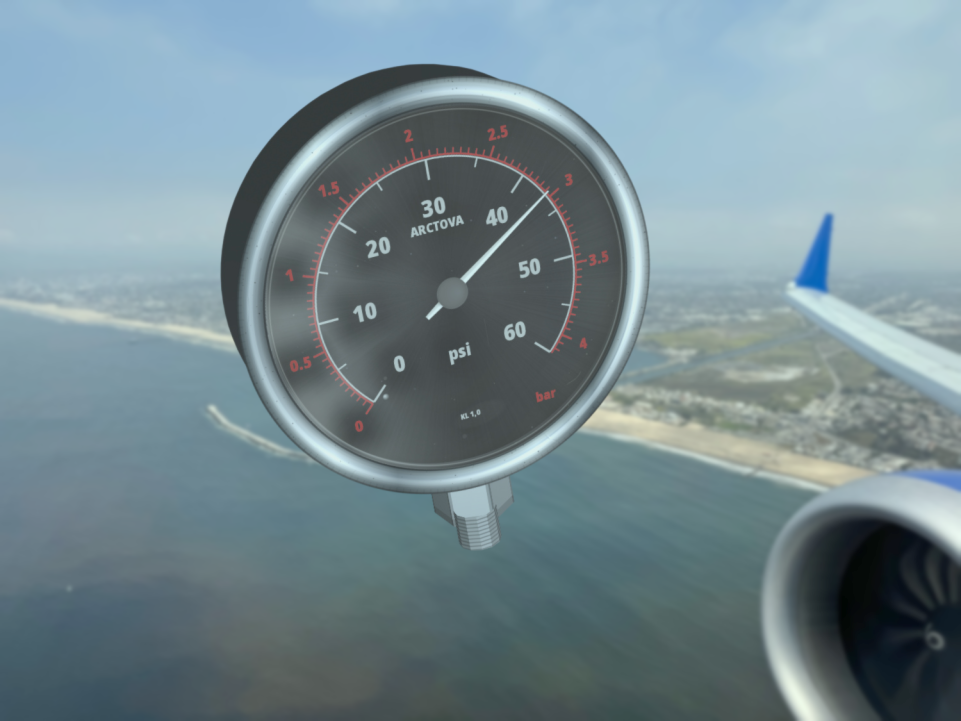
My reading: 42.5 (psi)
